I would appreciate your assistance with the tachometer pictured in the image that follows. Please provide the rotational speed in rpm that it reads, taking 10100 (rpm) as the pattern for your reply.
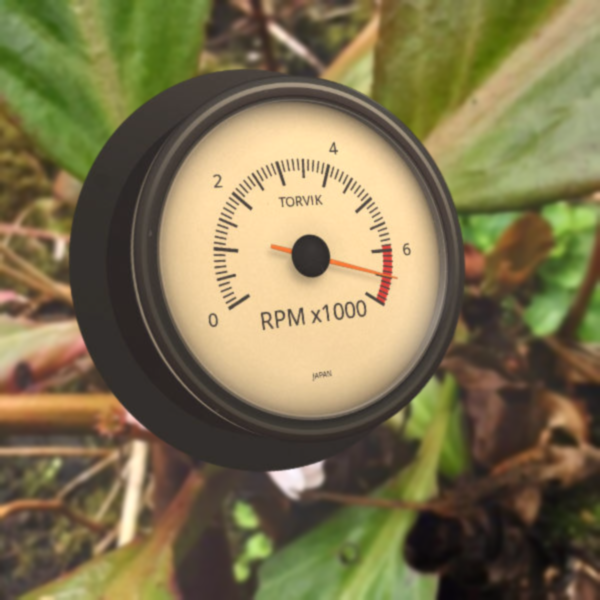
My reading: 6500 (rpm)
